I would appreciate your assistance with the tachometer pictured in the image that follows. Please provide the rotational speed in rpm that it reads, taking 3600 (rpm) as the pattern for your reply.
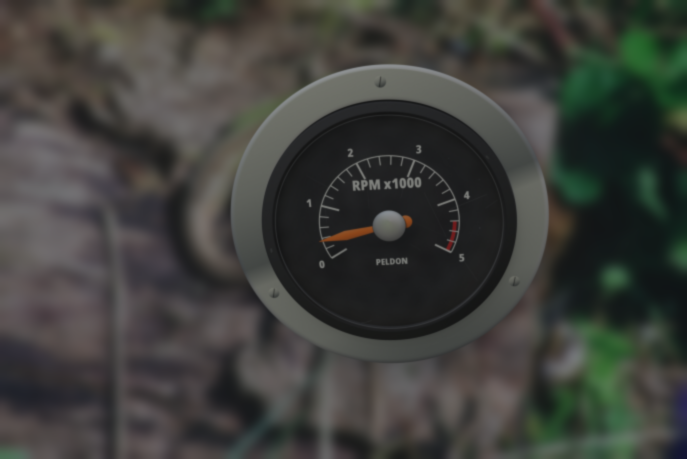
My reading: 400 (rpm)
